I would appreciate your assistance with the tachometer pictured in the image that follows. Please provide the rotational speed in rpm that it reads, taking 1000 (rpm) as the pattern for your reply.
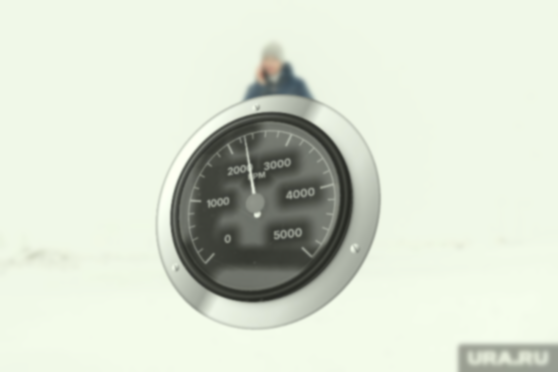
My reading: 2300 (rpm)
